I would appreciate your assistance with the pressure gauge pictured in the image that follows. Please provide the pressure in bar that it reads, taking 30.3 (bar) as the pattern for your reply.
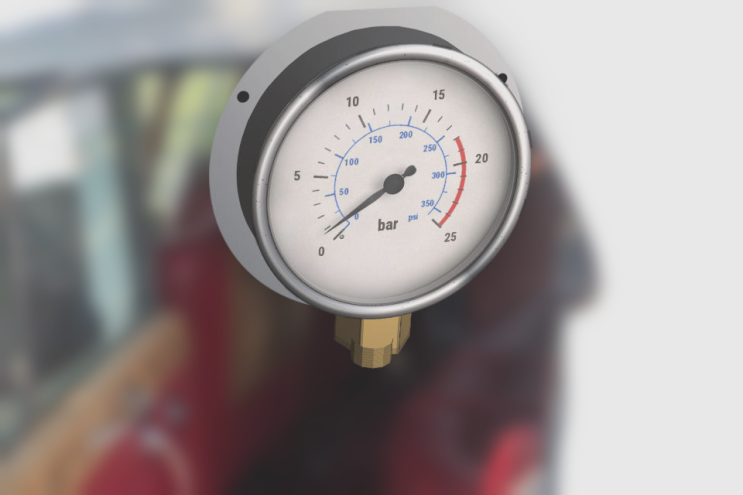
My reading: 1 (bar)
